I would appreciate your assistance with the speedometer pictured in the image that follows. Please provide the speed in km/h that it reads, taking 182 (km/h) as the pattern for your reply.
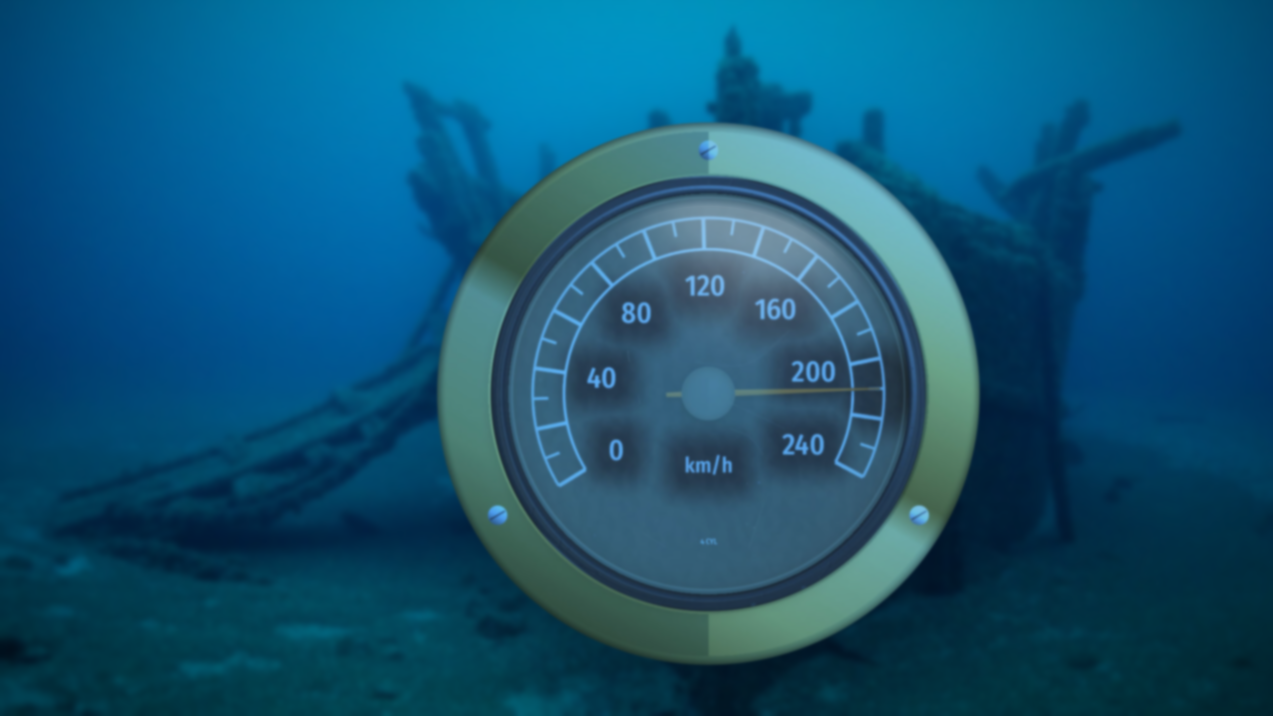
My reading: 210 (km/h)
